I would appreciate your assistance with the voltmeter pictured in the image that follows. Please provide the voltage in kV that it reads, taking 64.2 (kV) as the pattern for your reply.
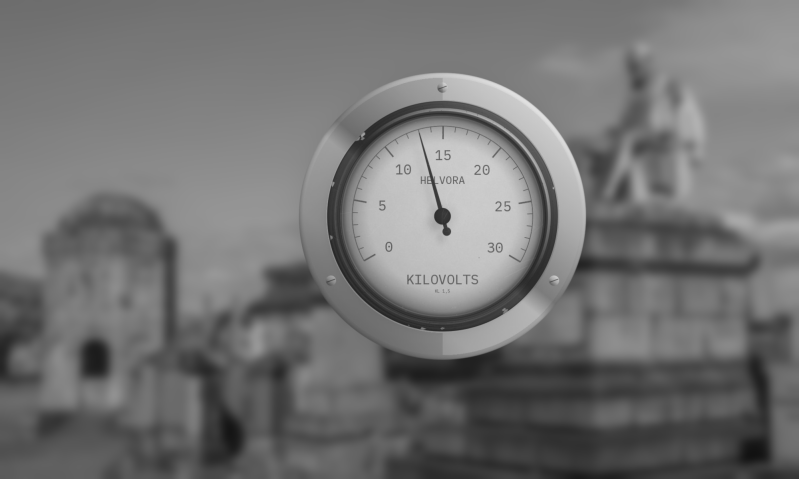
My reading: 13 (kV)
